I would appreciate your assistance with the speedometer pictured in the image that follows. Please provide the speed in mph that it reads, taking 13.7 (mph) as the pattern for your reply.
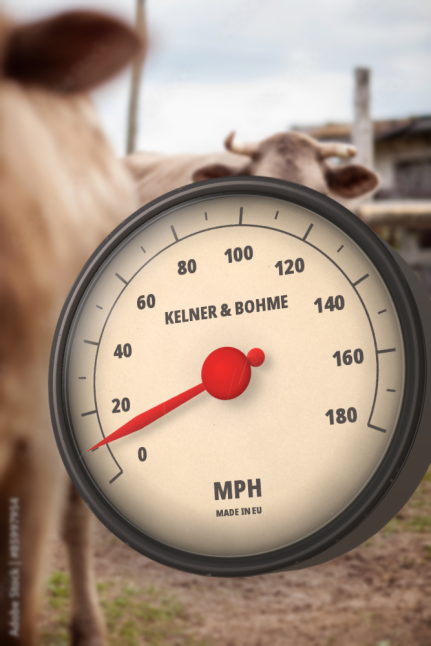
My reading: 10 (mph)
